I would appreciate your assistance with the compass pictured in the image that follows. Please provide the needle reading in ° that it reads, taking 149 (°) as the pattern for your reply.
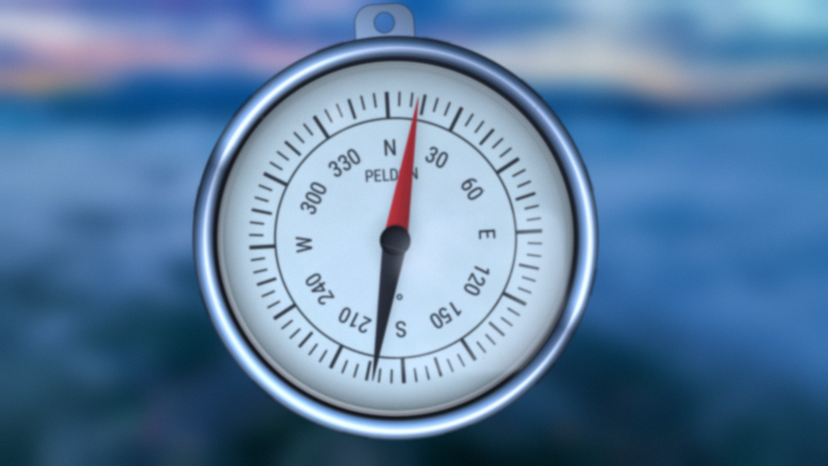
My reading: 12.5 (°)
